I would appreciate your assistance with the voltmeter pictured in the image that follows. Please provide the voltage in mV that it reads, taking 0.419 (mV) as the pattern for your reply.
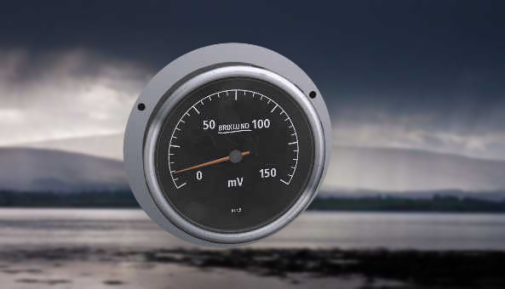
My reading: 10 (mV)
